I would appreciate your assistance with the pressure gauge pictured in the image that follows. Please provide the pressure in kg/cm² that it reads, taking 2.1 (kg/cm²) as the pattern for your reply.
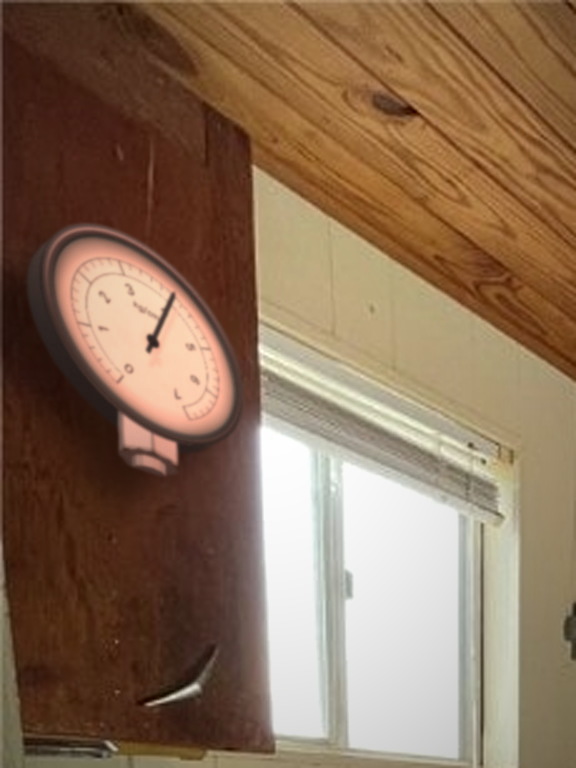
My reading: 4 (kg/cm²)
